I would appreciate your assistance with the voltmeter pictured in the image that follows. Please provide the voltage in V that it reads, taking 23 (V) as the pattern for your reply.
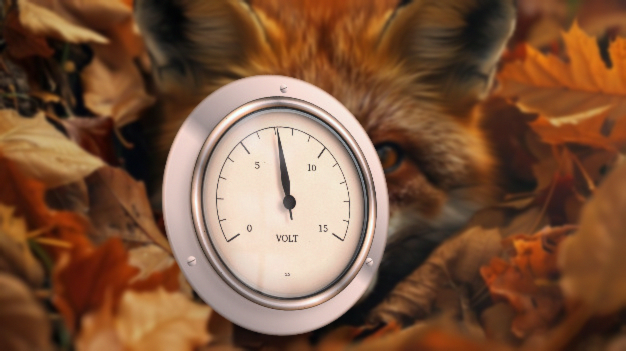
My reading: 7 (V)
